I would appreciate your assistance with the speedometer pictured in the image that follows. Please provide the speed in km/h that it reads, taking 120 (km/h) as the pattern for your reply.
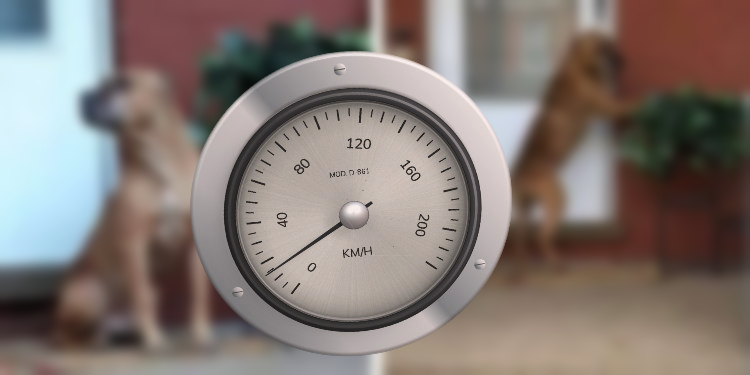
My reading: 15 (km/h)
